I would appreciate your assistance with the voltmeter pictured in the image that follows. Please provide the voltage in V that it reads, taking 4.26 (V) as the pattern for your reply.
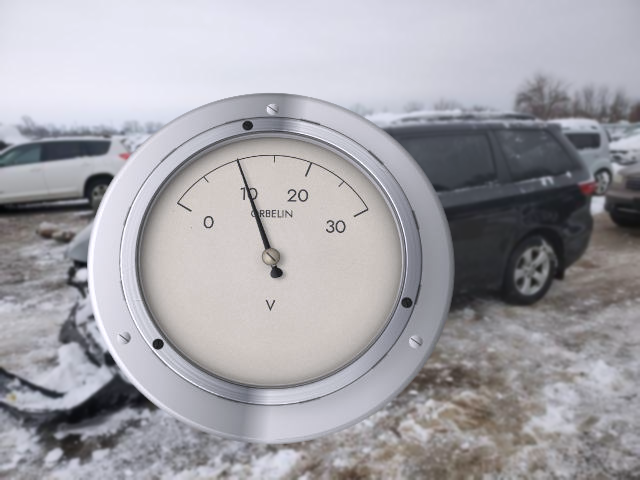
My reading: 10 (V)
